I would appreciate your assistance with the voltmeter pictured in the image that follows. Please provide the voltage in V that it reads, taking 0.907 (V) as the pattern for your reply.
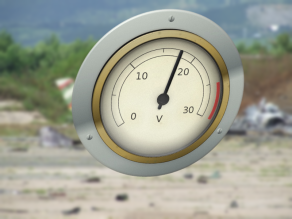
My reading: 17.5 (V)
